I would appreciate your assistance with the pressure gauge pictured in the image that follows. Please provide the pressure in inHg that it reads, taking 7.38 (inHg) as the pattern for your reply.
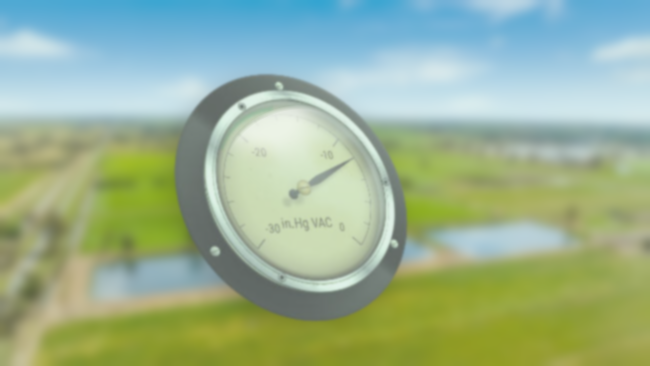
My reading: -8 (inHg)
